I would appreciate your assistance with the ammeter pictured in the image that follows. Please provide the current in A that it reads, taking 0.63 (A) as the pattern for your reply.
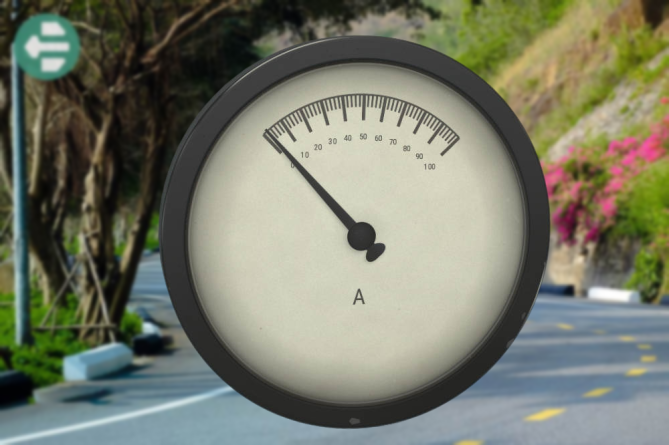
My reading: 2 (A)
